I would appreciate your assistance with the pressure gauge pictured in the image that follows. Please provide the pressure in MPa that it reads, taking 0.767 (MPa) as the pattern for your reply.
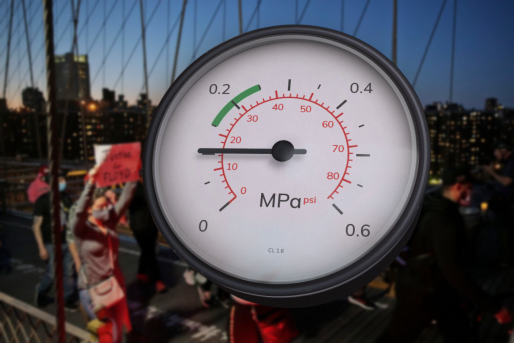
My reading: 0.1 (MPa)
